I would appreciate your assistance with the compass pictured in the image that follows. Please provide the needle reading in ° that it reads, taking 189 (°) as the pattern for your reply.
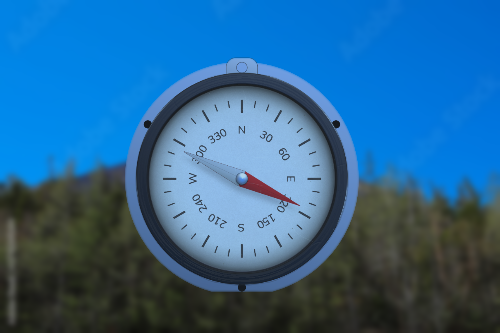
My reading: 115 (°)
